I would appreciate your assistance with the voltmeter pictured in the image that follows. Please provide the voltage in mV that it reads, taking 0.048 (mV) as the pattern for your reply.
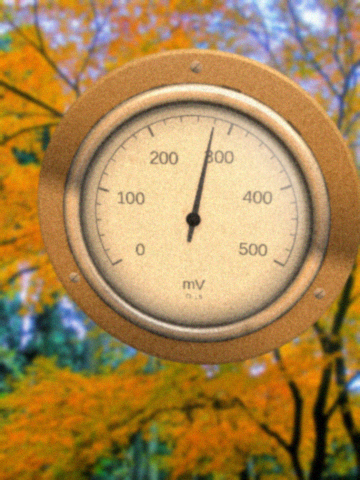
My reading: 280 (mV)
